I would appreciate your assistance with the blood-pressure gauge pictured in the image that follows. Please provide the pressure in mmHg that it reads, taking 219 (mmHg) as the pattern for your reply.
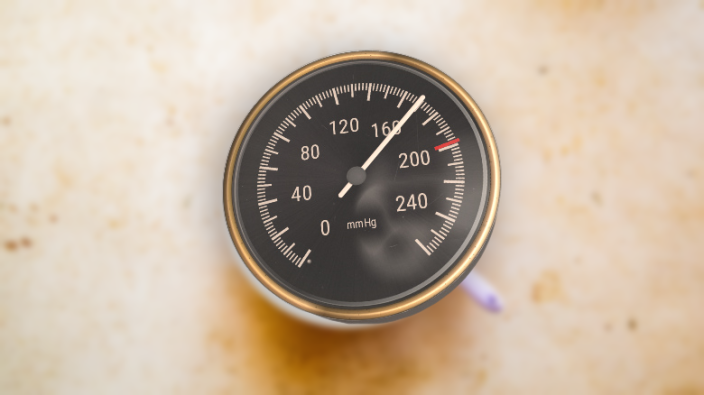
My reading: 170 (mmHg)
